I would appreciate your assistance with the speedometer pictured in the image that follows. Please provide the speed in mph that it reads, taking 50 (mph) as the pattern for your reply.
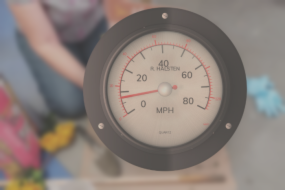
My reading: 7.5 (mph)
